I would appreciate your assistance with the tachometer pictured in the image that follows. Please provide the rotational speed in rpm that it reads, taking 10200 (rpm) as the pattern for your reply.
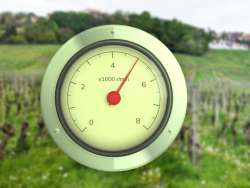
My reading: 5000 (rpm)
